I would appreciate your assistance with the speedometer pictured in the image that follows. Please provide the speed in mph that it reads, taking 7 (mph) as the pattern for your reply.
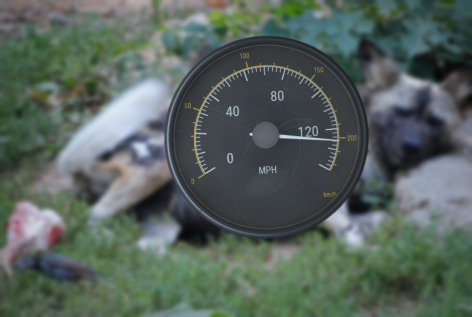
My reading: 126 (mph)
